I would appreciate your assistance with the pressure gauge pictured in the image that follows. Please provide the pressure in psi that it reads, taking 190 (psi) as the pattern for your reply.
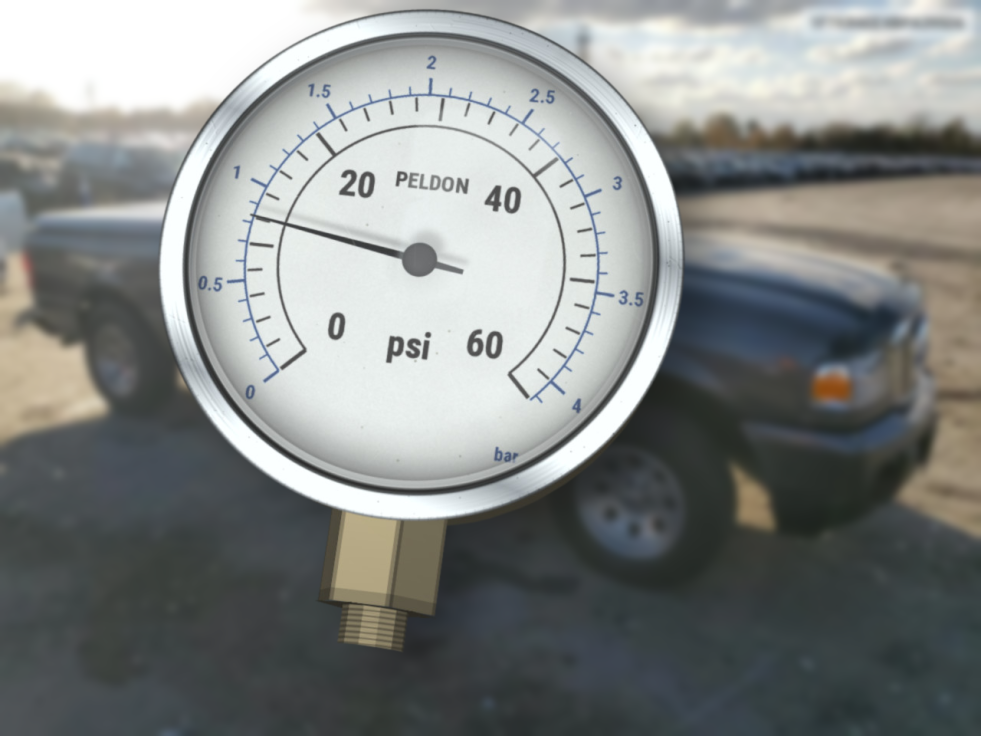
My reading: 12 (psi)
